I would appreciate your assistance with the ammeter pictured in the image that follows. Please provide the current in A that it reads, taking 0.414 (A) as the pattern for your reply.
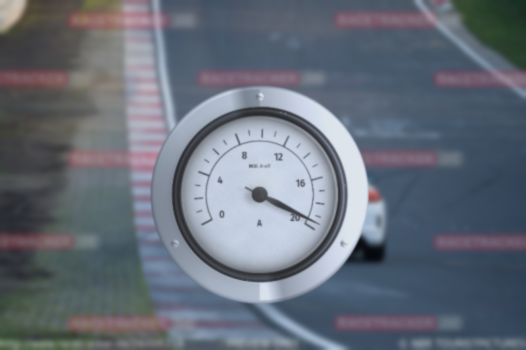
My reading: 19.5 (A)
